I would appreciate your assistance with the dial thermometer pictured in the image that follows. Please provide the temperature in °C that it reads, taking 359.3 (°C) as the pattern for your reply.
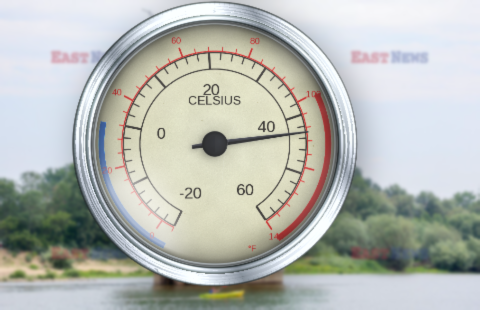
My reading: 43 (°C)
